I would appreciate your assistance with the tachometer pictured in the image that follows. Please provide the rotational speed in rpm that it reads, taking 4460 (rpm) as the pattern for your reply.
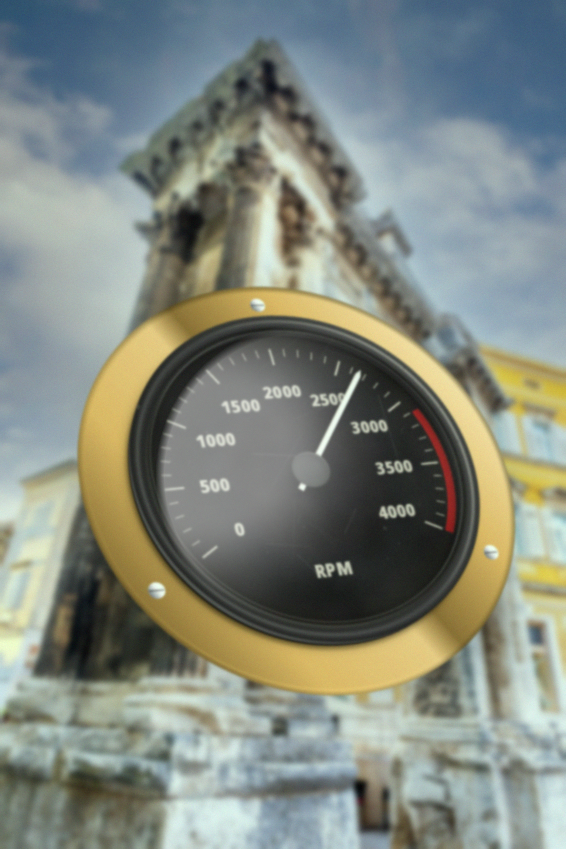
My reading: 2650 (rpm)
